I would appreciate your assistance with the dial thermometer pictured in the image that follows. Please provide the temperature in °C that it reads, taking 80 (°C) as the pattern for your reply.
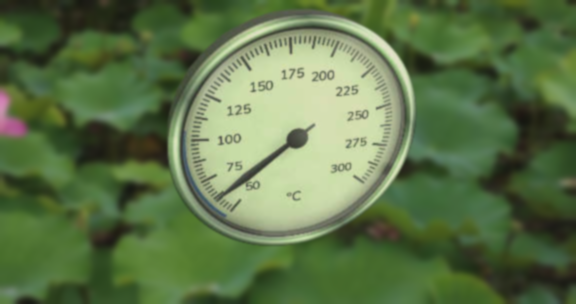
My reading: 62.5 (°C)
